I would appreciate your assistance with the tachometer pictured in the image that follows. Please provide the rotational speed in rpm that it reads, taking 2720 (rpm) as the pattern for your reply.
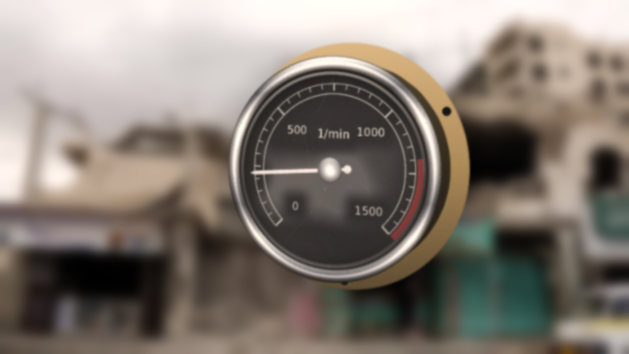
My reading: 225 (rpm)
